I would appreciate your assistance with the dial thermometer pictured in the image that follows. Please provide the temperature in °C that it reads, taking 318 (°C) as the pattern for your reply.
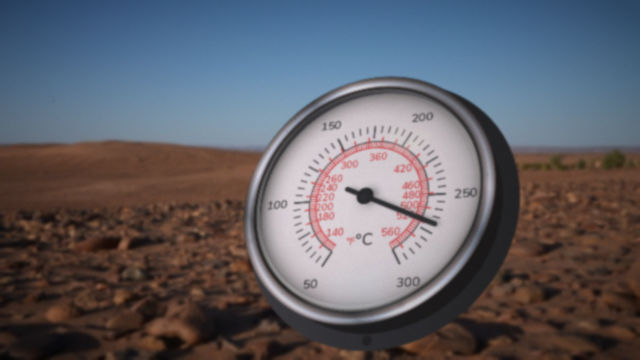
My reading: 270 (°C)
